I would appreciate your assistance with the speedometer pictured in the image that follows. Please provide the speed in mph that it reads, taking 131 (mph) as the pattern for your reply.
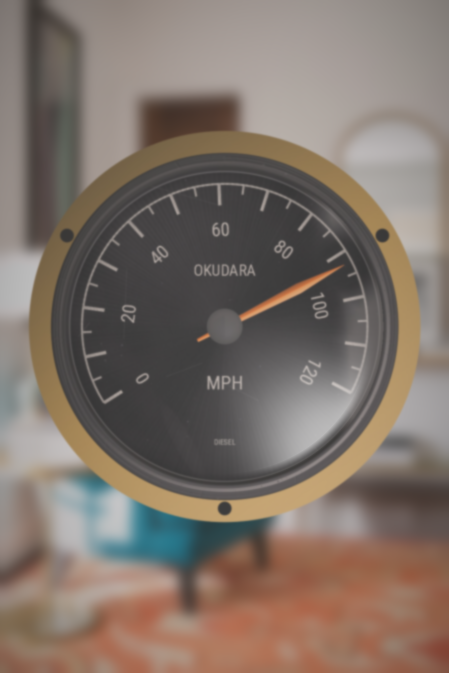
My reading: 92.5 (mph)
